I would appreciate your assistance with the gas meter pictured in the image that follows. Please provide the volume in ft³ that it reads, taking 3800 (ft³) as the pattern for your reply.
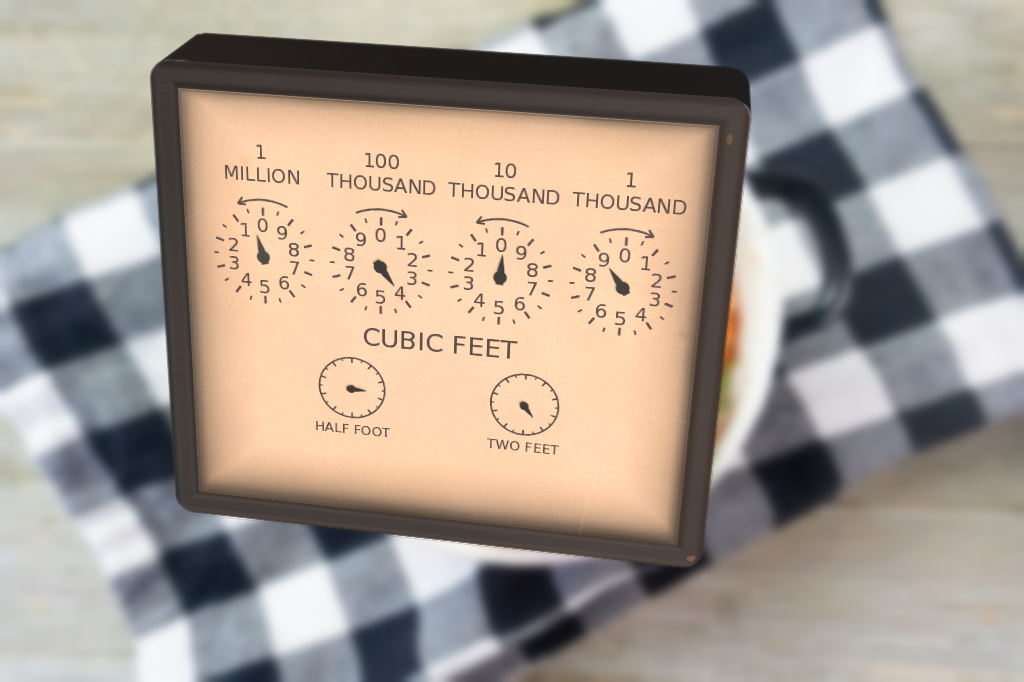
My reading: 39900 (ft³)
